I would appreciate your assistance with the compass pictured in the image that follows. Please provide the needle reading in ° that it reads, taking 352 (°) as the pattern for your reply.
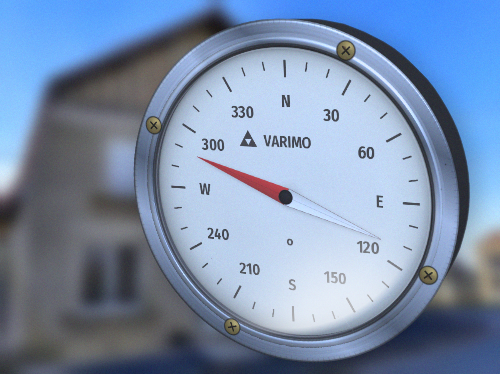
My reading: 290 (°)
